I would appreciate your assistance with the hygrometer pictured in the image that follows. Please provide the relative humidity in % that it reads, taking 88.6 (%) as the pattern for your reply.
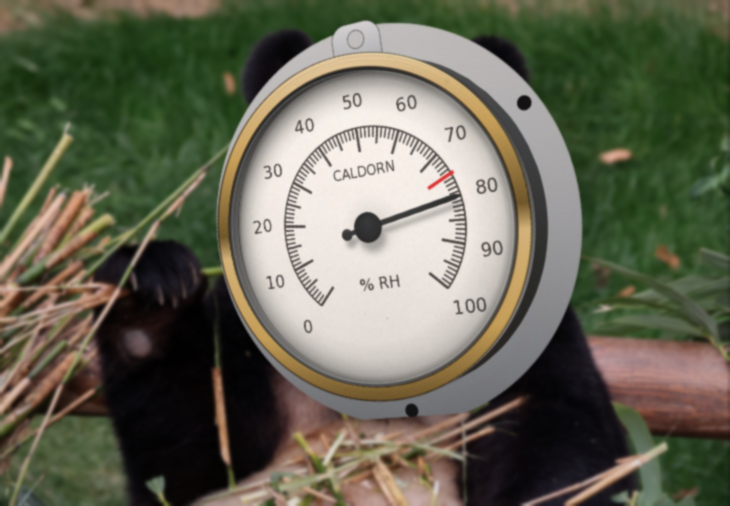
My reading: 80 (%)
